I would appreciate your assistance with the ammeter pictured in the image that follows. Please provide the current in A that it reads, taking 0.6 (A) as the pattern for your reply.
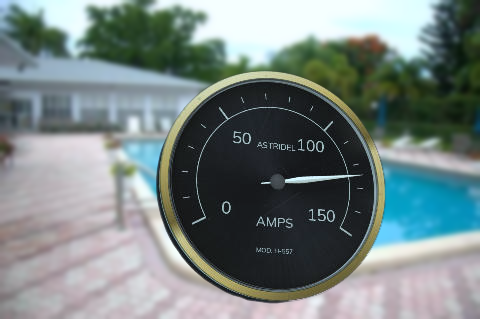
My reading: 125 (A)
